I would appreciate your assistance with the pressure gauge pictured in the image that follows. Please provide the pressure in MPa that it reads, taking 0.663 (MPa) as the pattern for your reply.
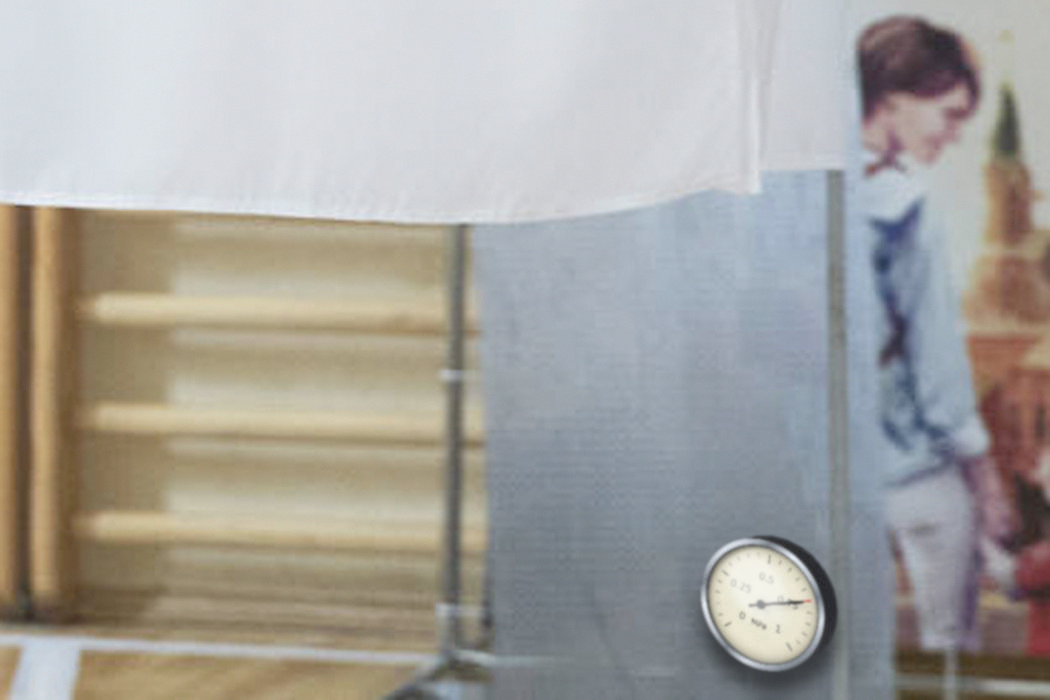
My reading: 0.75 (MPa)
